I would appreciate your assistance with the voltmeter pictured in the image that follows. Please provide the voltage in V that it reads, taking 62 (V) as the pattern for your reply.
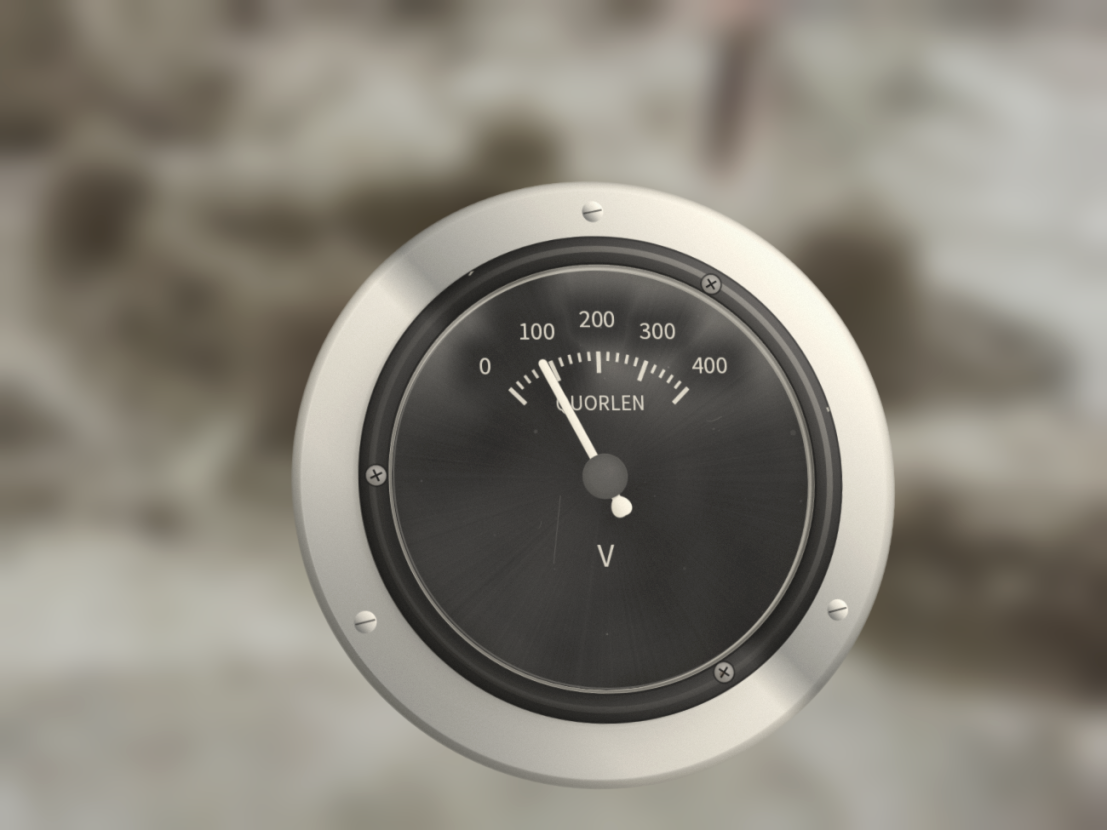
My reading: 80 (V)
